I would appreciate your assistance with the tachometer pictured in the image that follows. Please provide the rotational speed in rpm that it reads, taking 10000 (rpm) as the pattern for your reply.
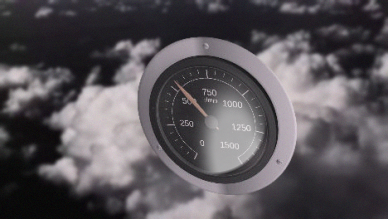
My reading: 550 (rpm)
